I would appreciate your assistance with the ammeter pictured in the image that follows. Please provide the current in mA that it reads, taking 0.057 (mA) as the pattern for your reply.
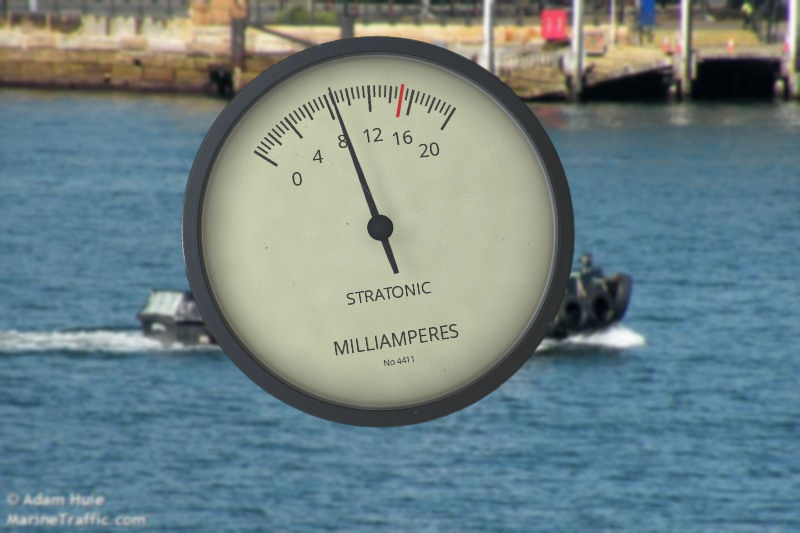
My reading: 8.5 (mA)
